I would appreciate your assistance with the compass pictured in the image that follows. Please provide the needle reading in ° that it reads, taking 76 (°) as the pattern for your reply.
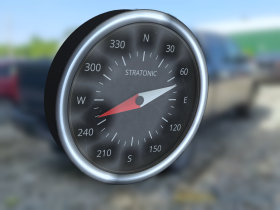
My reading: 250 (°)
